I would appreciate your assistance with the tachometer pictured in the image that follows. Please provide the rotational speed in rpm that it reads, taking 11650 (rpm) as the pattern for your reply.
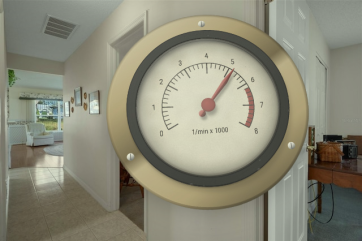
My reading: 5200 (rpm)
